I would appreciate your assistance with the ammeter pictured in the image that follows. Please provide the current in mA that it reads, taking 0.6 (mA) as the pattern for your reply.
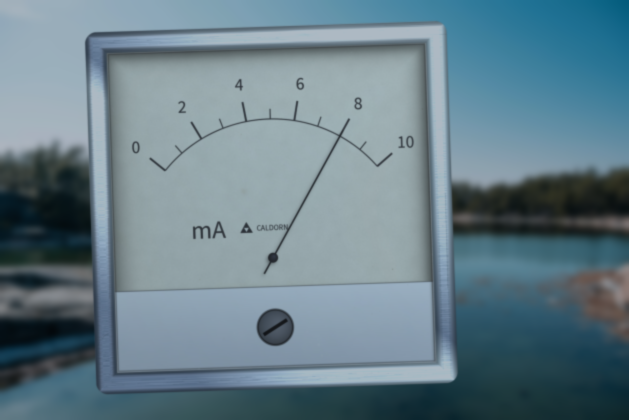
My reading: 8 (mA)
